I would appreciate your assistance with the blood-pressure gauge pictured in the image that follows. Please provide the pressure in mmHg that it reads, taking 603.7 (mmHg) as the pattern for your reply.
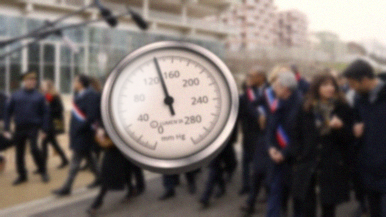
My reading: 140 (mmHg)
